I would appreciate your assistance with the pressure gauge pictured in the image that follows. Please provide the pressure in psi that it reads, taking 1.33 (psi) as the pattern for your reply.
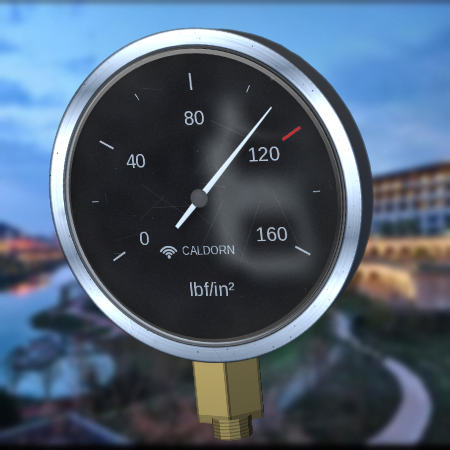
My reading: 110 (psi)
